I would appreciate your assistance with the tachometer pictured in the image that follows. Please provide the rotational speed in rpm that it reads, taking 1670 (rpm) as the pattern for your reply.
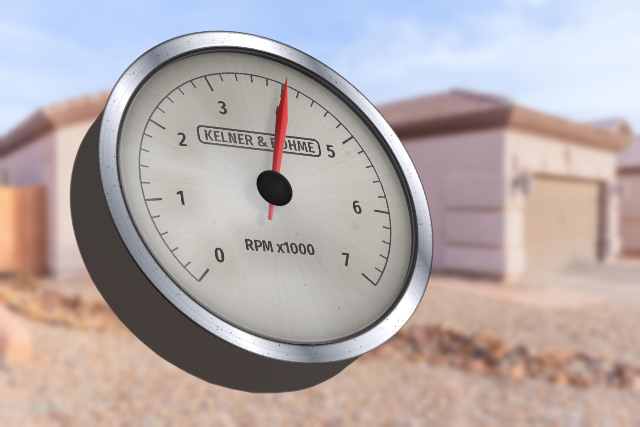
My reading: 4000 (rpm)
